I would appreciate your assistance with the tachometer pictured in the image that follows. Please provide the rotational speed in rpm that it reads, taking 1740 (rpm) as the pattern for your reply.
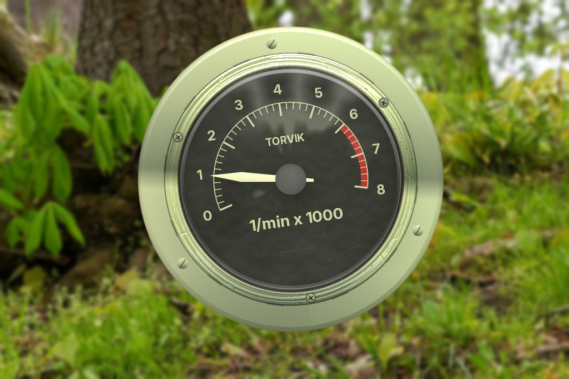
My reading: 1000 (rpm)
